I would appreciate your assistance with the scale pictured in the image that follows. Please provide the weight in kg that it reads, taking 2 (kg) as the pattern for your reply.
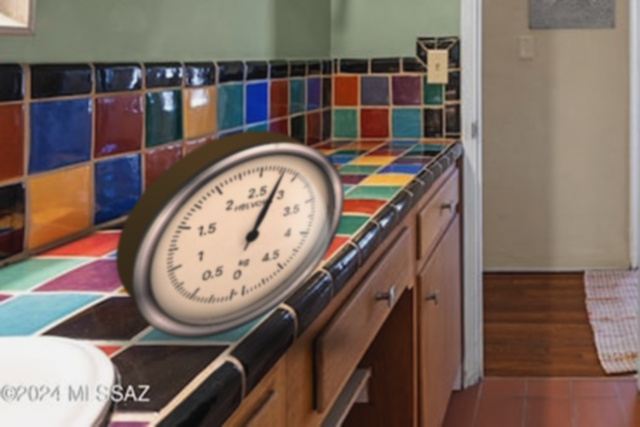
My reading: 2.75 (kg)
